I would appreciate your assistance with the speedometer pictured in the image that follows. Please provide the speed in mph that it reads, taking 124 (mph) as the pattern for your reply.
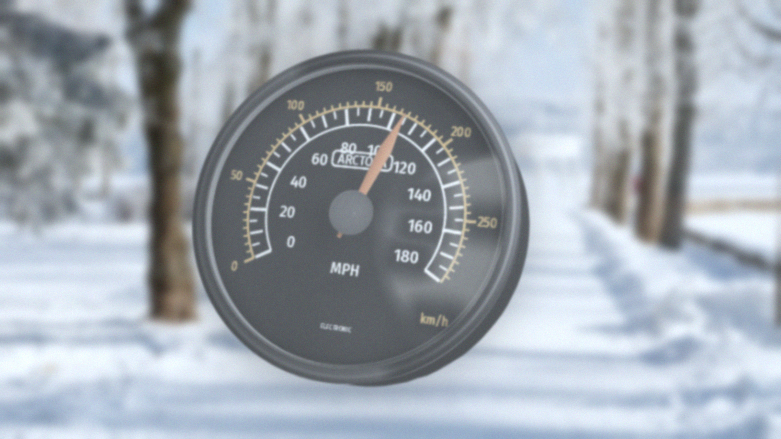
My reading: 105 (mph)
